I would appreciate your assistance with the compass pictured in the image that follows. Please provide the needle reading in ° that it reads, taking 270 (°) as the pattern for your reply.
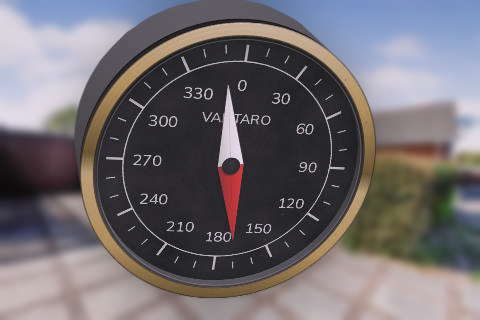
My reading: 170 (°)
